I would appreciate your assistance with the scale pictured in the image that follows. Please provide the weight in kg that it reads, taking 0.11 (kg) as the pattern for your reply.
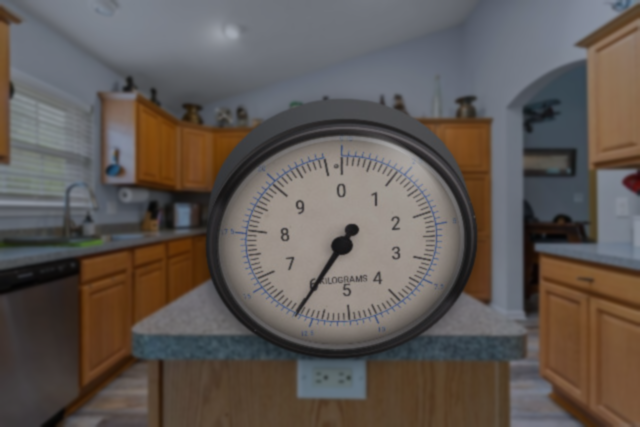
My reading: 6 (kg)
